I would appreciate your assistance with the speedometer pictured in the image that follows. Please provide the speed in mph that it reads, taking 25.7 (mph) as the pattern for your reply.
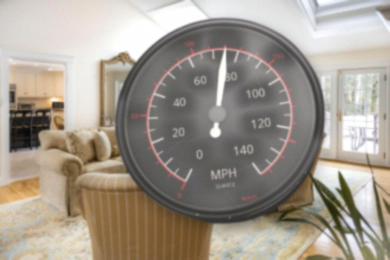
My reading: 75 (mph)
